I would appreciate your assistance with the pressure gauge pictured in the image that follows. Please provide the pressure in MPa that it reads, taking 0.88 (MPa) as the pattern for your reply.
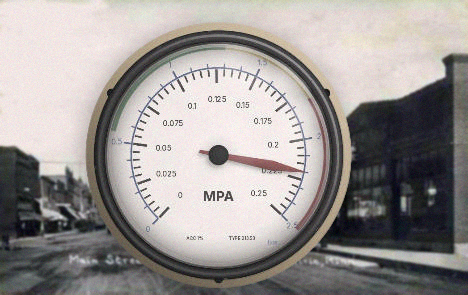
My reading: 0.22 (MPa)
